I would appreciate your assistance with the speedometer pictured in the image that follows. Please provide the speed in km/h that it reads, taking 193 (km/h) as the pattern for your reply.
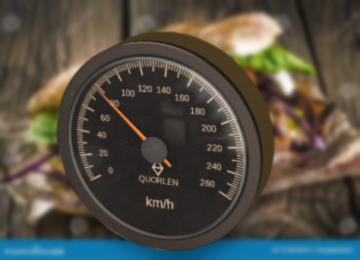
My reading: 80 (km/h)
